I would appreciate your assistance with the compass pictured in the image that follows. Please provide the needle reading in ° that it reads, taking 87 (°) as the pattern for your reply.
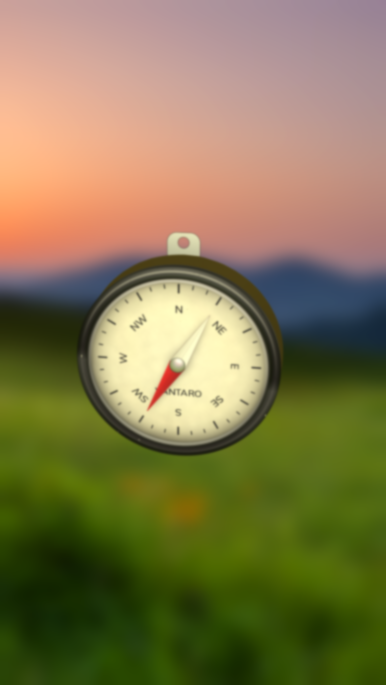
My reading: 210 (°)
